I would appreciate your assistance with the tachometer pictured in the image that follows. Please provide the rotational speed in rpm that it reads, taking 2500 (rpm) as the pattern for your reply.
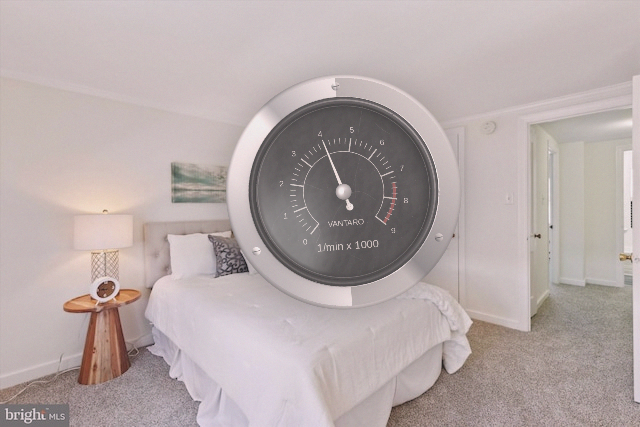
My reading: 4000 (rpm)
